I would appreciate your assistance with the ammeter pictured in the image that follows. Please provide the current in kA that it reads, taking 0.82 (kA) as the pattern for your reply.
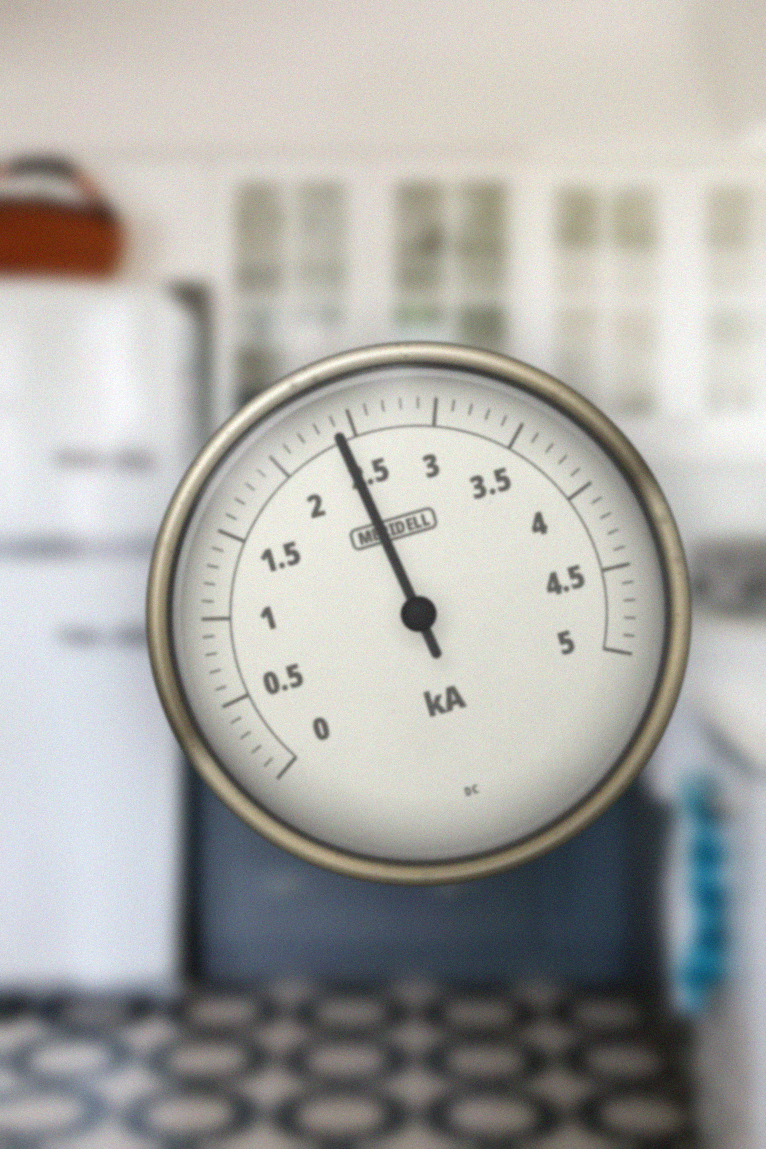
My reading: 2.4 (kA)
